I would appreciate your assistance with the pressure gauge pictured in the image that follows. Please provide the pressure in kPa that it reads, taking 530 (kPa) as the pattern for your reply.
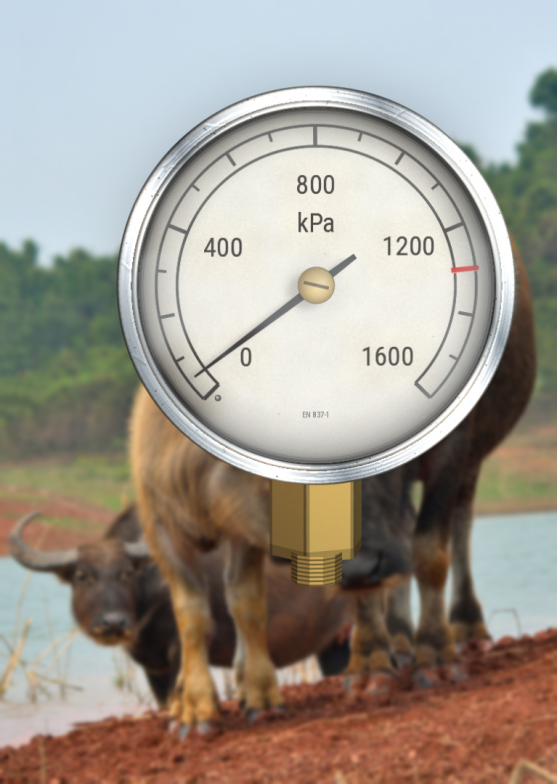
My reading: 50 (kPa)
